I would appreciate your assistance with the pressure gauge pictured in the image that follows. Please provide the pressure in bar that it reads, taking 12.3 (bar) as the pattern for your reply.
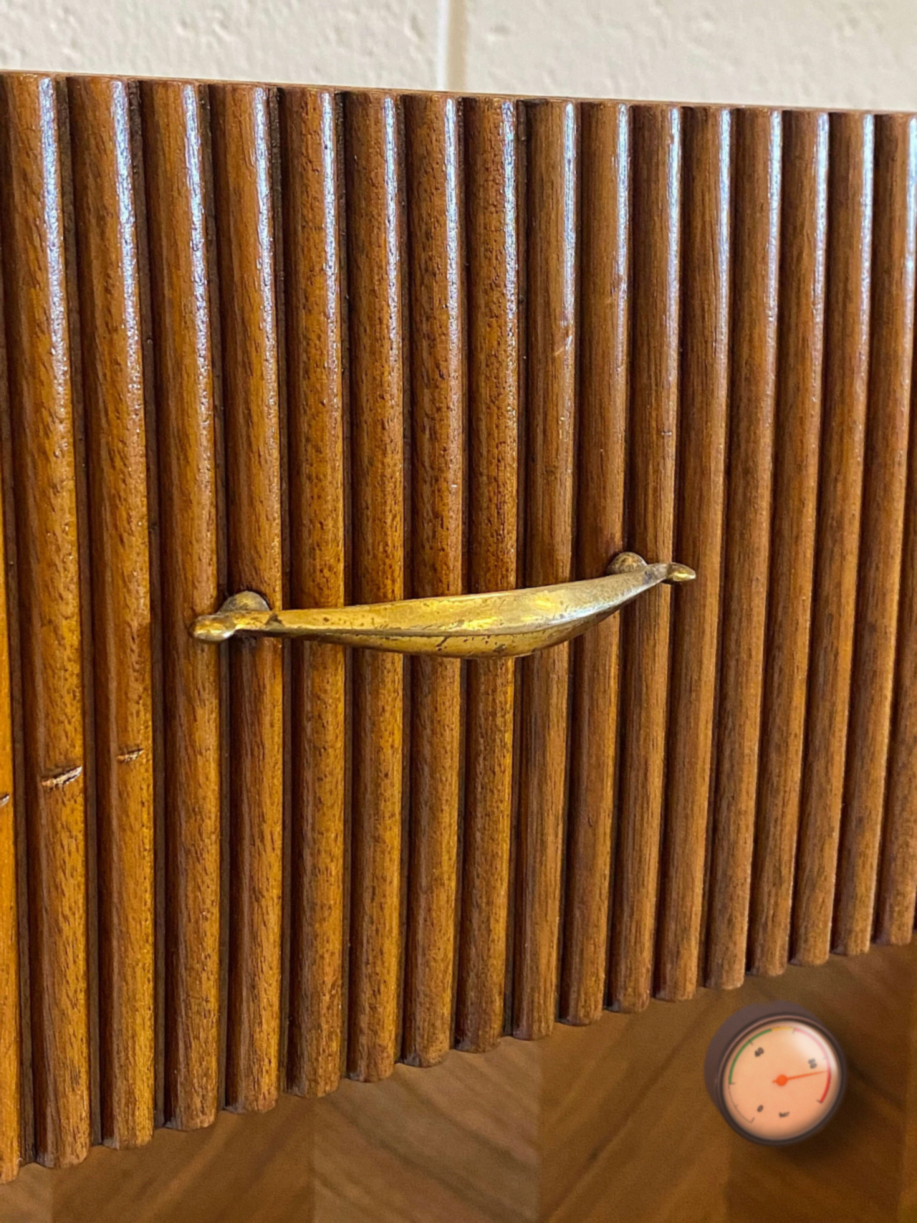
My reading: 85 (bar)
